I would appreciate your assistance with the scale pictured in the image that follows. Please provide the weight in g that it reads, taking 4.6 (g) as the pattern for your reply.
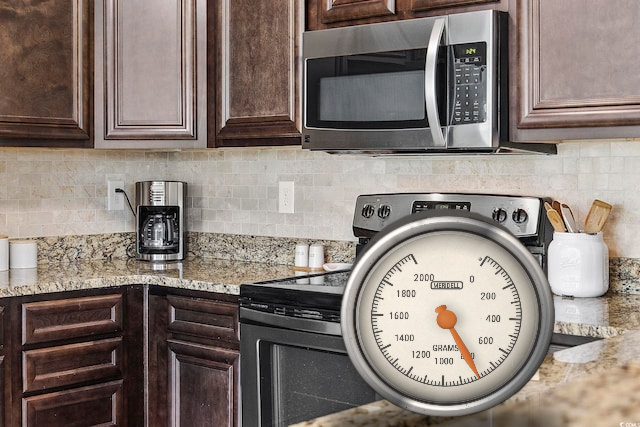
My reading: 800 (g)
